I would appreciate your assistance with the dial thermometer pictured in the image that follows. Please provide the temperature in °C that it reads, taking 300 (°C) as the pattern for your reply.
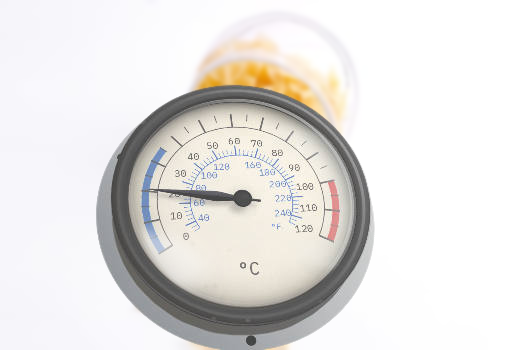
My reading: 20 (°C)
